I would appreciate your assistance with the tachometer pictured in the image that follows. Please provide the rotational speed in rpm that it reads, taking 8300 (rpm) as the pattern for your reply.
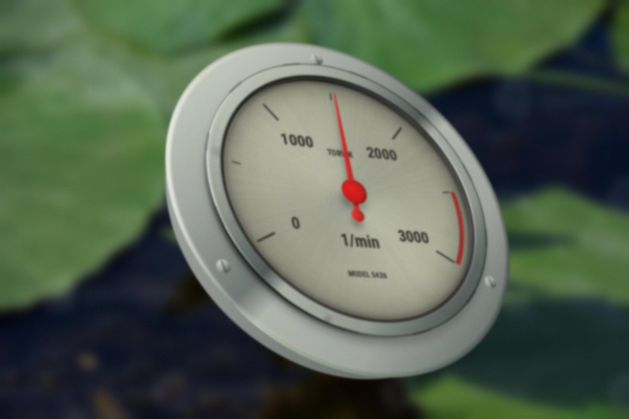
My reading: 1500 (rpm)
